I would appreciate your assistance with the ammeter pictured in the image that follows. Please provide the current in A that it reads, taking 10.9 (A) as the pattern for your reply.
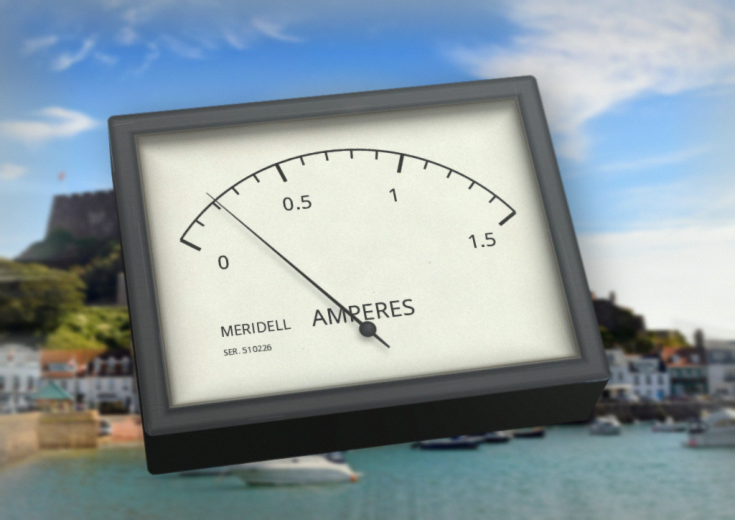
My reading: 0.2 (A)
